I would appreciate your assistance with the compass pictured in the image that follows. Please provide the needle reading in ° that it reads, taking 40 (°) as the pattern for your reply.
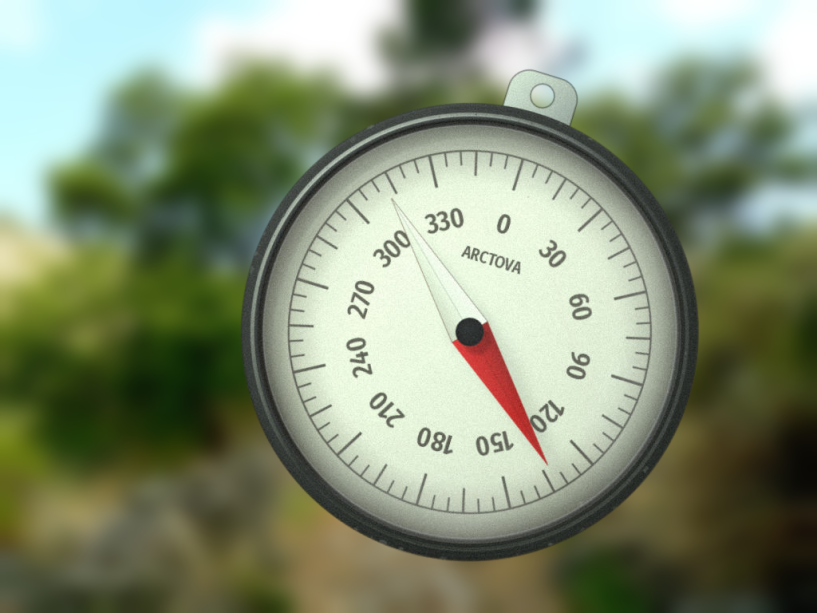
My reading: 132.5 (°)
